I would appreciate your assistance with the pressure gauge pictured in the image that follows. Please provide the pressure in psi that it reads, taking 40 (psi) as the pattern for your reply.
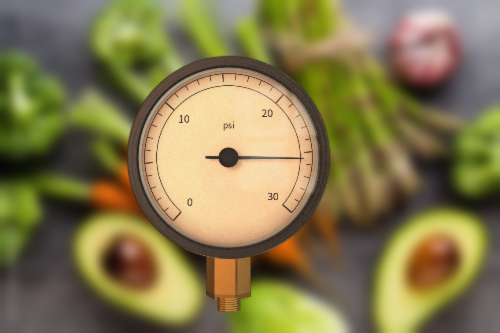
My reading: 25.5 (psi)
